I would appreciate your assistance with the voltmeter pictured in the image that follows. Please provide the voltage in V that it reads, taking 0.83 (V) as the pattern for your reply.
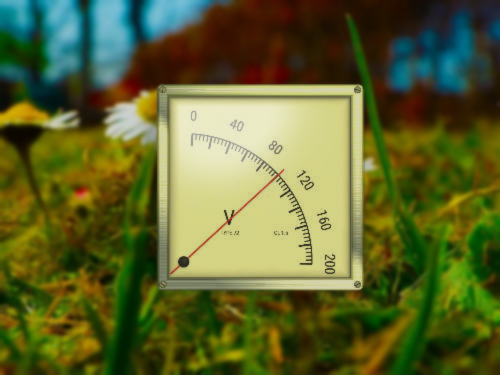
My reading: 100 (V)
